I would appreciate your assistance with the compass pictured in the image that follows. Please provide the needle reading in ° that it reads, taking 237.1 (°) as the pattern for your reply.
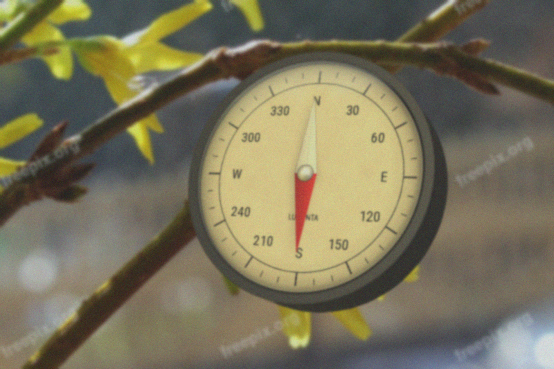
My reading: 180 (°)
